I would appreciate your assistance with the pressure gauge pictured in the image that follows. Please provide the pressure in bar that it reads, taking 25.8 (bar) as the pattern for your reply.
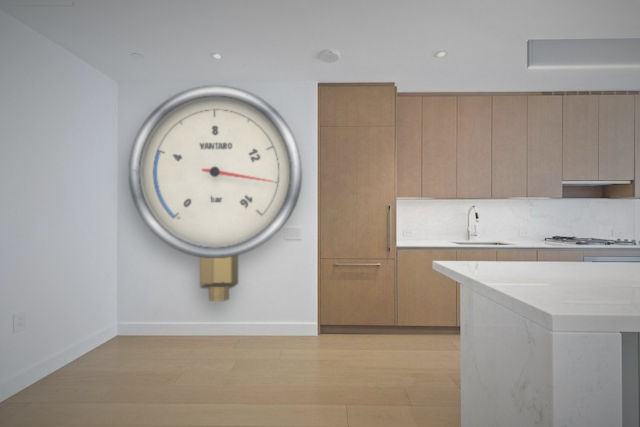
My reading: 14 (bar)
